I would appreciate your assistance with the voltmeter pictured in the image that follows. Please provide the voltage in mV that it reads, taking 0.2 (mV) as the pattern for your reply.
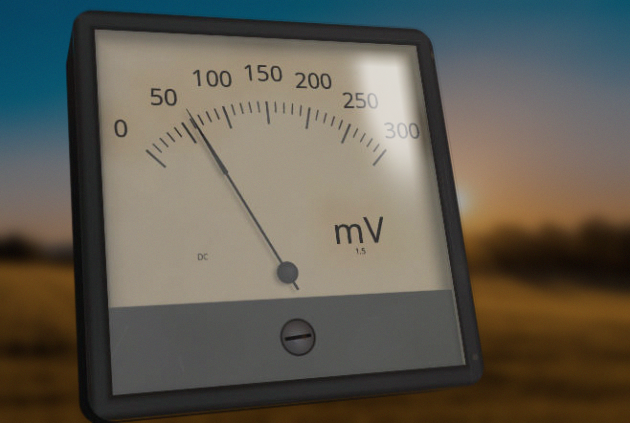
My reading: 60 (mV)
